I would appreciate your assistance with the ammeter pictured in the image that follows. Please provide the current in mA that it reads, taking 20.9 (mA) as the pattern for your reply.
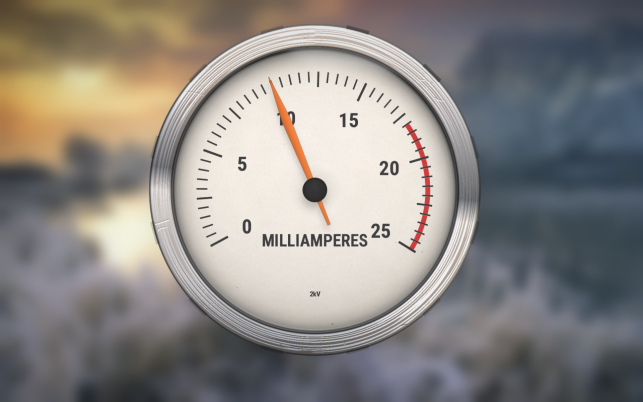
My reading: 10 (mA)
